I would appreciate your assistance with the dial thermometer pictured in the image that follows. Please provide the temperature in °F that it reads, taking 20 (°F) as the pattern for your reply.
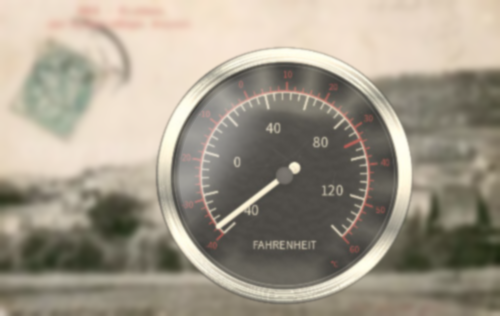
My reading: -36 (°F)
